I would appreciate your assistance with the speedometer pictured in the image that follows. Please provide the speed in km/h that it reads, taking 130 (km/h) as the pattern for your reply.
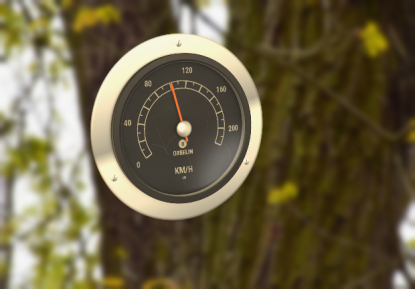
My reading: 100 (km/h)
